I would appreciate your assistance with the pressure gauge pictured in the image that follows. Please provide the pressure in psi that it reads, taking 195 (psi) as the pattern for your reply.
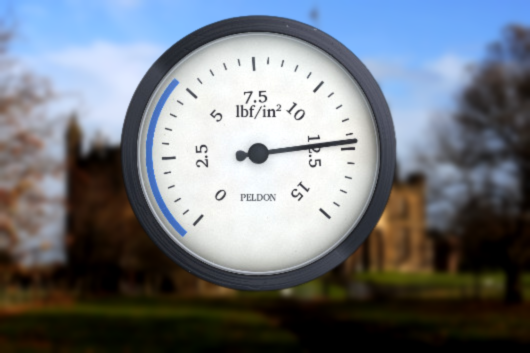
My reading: 12.25 (psi)
